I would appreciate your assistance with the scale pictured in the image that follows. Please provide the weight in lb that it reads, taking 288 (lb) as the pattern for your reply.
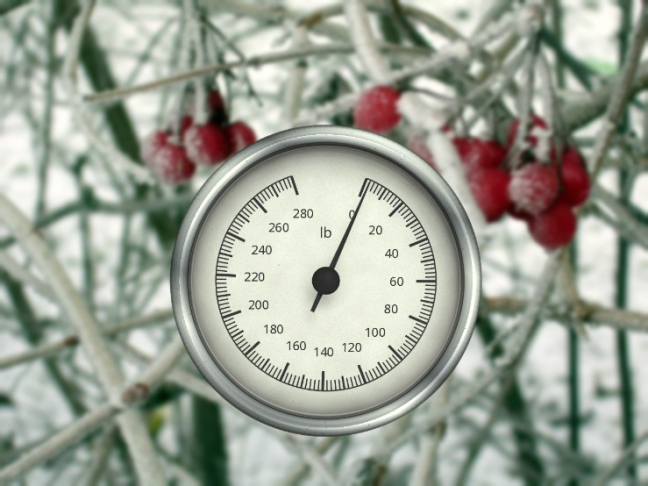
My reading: 2 (lb)
